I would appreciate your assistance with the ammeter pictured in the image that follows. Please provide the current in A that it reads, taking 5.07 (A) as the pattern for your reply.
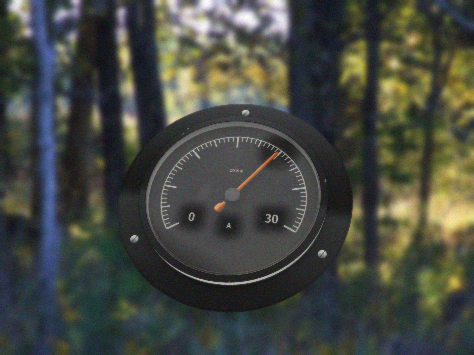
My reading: 20 (A)
